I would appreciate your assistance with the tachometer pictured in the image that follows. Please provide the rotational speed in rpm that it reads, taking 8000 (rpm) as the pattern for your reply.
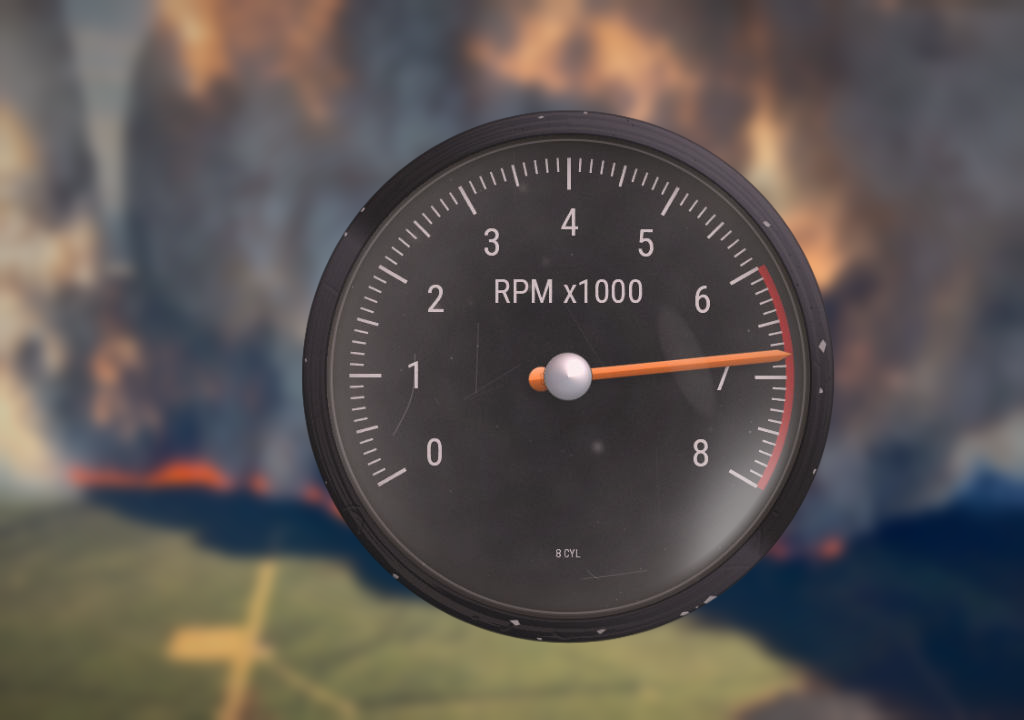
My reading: 6800 (rpm)
